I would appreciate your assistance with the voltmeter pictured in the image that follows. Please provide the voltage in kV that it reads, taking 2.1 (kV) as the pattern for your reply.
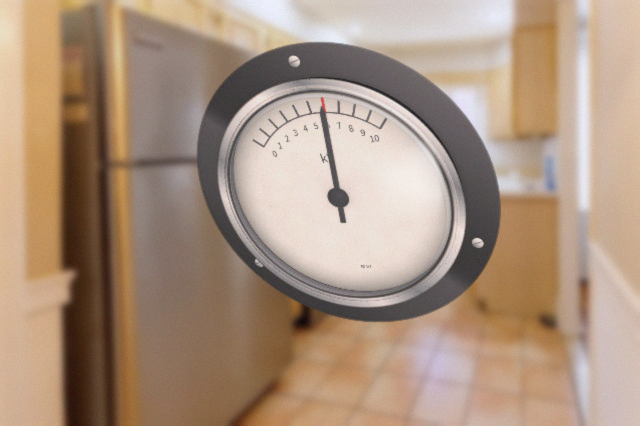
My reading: 6 (kV)
